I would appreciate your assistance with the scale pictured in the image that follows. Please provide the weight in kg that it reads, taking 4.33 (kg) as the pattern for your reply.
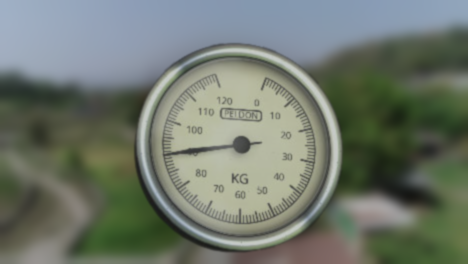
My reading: 90 (kg)
